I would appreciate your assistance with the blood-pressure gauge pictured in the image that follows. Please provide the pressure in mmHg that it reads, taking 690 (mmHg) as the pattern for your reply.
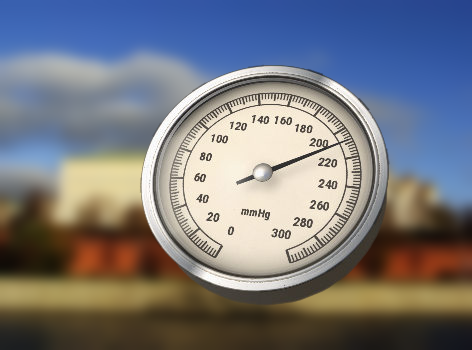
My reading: 210 (mmHg)
